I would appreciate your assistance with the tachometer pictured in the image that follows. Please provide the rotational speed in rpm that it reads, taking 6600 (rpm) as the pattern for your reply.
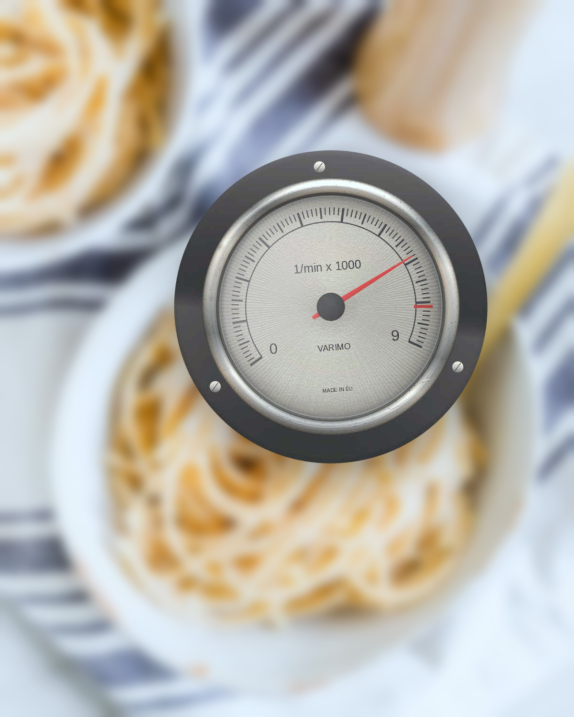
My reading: 6900 (rpm)
